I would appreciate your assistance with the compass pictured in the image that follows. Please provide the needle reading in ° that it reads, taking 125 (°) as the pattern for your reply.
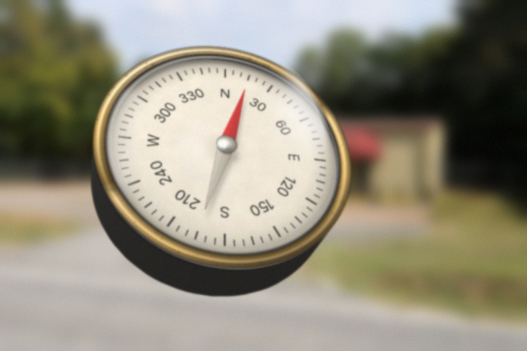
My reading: 15 (°)
